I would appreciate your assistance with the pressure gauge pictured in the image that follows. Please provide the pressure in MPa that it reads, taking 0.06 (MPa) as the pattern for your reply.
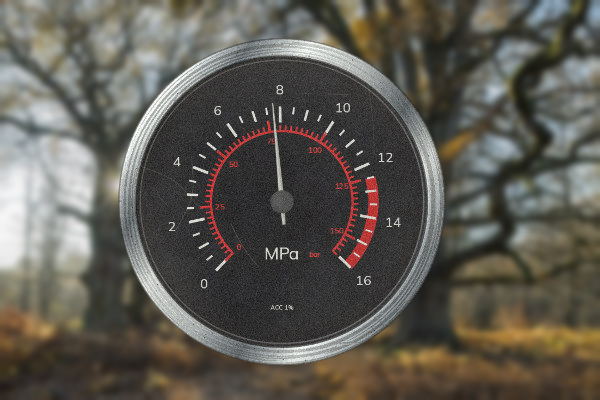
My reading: 7.75 (MPa)
